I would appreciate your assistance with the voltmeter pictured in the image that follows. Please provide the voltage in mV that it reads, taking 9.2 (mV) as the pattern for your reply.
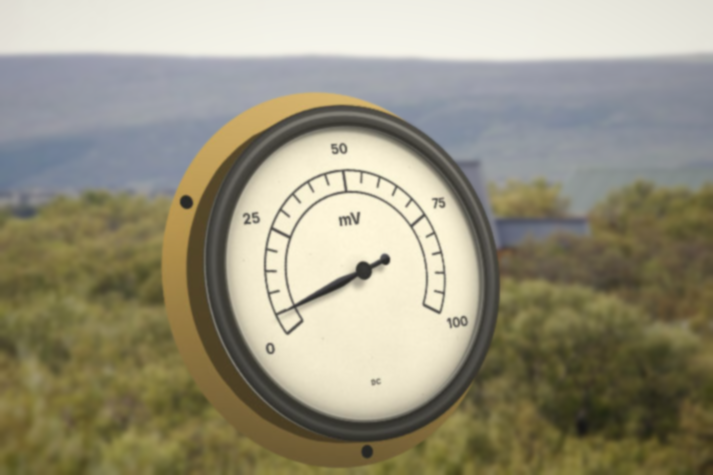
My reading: 5 (mV)
